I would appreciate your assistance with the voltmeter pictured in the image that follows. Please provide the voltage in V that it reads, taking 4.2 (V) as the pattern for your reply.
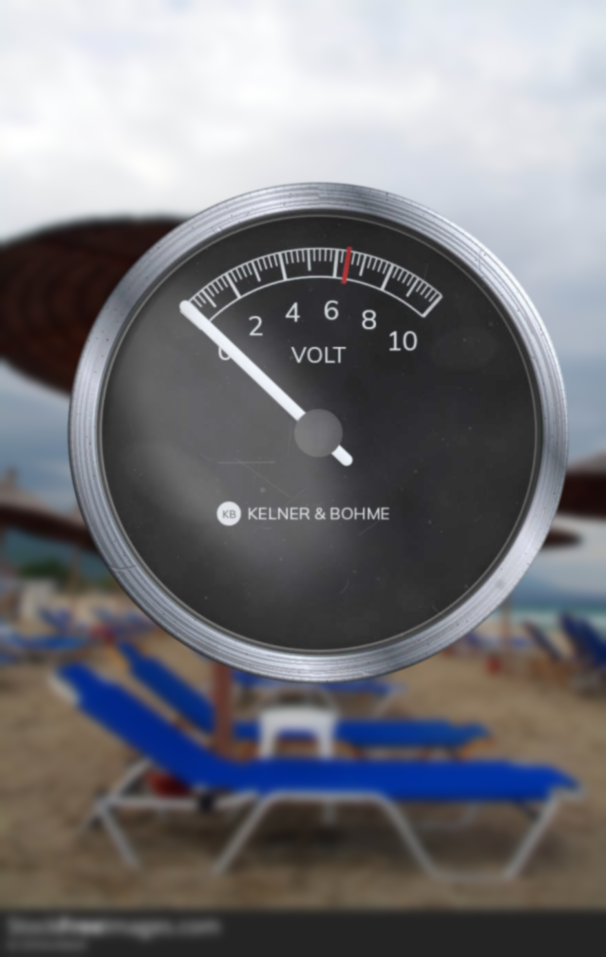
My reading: 0.2 (V)
